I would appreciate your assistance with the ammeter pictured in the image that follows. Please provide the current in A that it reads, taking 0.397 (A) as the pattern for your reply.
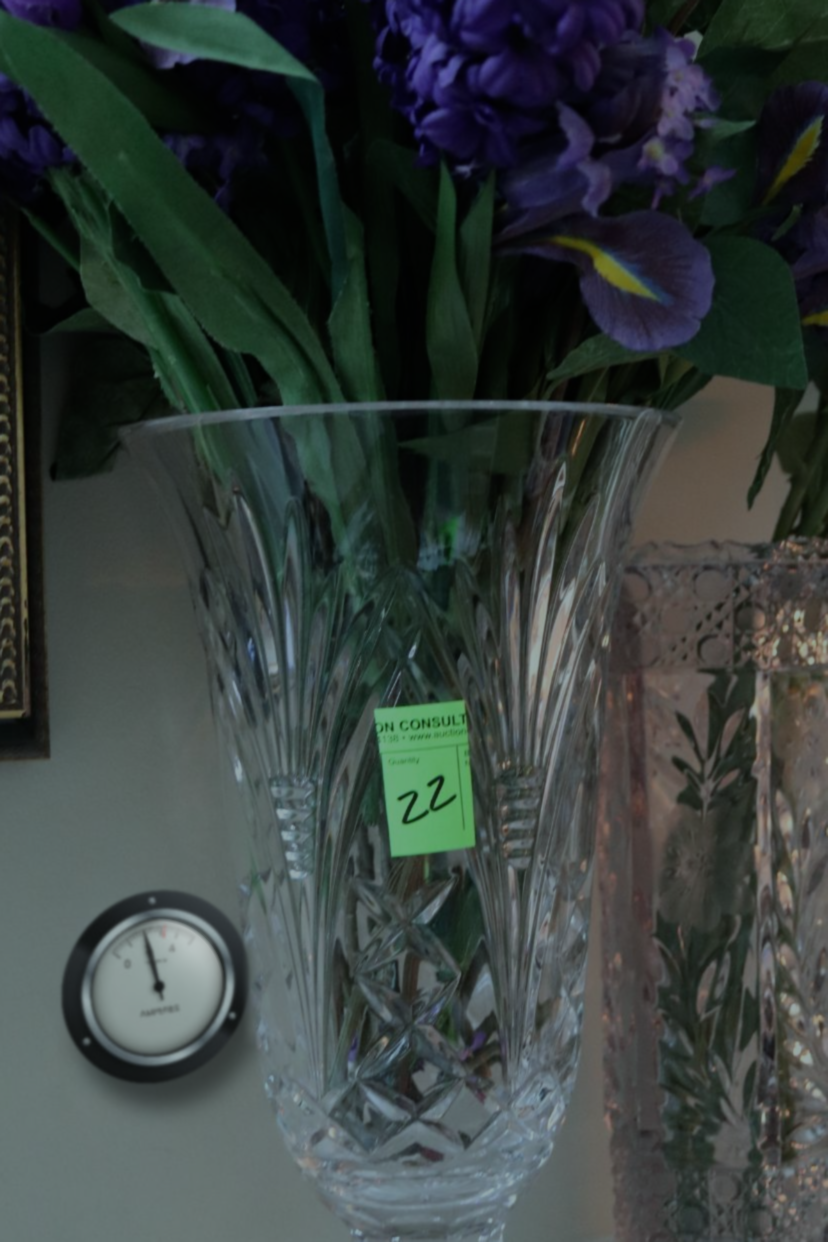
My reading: 2 (A)
